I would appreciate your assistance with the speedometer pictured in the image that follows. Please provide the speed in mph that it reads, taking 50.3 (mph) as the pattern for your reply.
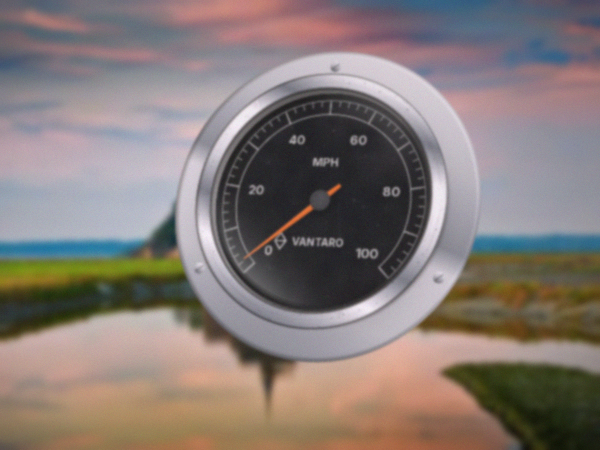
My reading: 2 (mph)
